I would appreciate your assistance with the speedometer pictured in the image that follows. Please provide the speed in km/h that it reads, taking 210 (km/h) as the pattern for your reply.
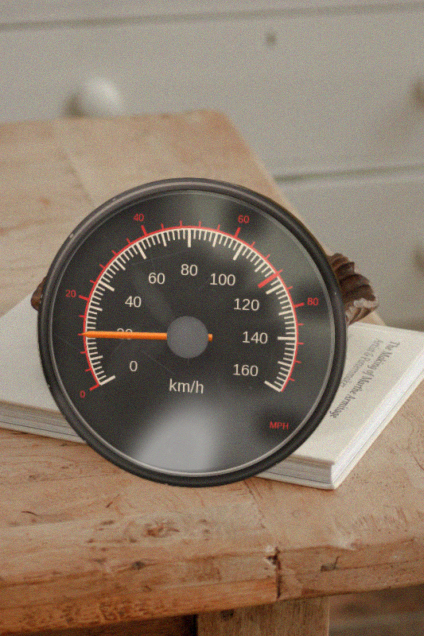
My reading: 20 (km/h)
